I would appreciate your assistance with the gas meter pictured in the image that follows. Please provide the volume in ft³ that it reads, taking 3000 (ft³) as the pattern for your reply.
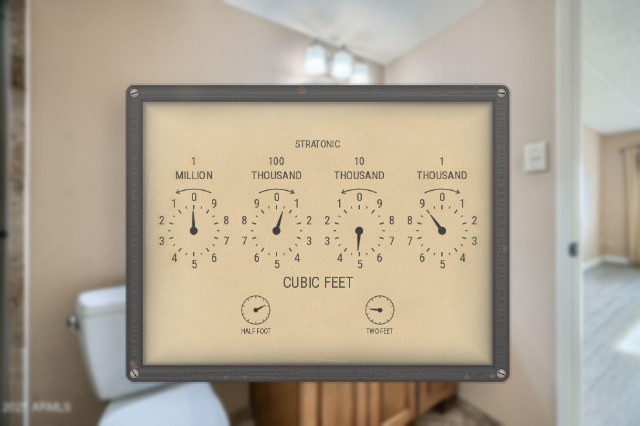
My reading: 4900 (ft³)
